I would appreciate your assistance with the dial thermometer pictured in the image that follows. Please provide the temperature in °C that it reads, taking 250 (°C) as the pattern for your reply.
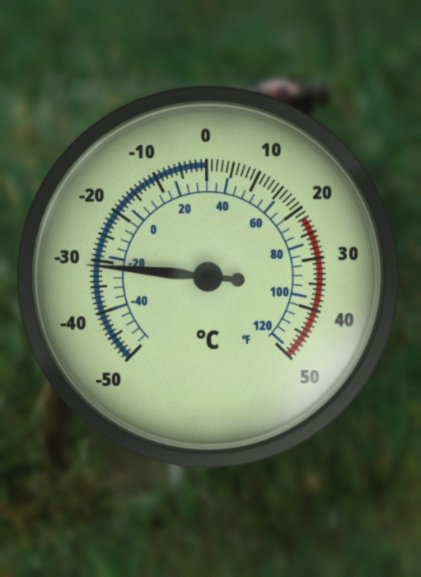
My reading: -31 (°C)
